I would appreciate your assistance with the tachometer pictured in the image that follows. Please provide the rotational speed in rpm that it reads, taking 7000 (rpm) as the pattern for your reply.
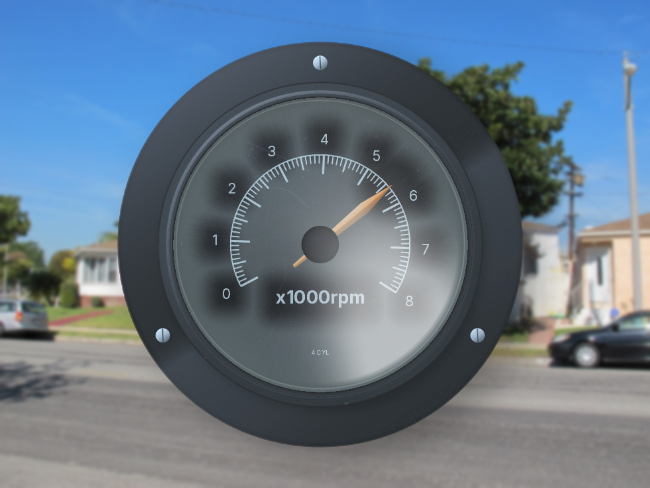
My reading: 5600 (rpm)
